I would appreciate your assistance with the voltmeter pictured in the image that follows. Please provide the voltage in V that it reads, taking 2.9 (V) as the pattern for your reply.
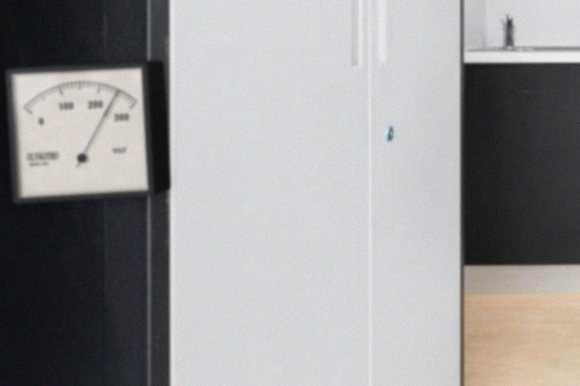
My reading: 250 (V)
